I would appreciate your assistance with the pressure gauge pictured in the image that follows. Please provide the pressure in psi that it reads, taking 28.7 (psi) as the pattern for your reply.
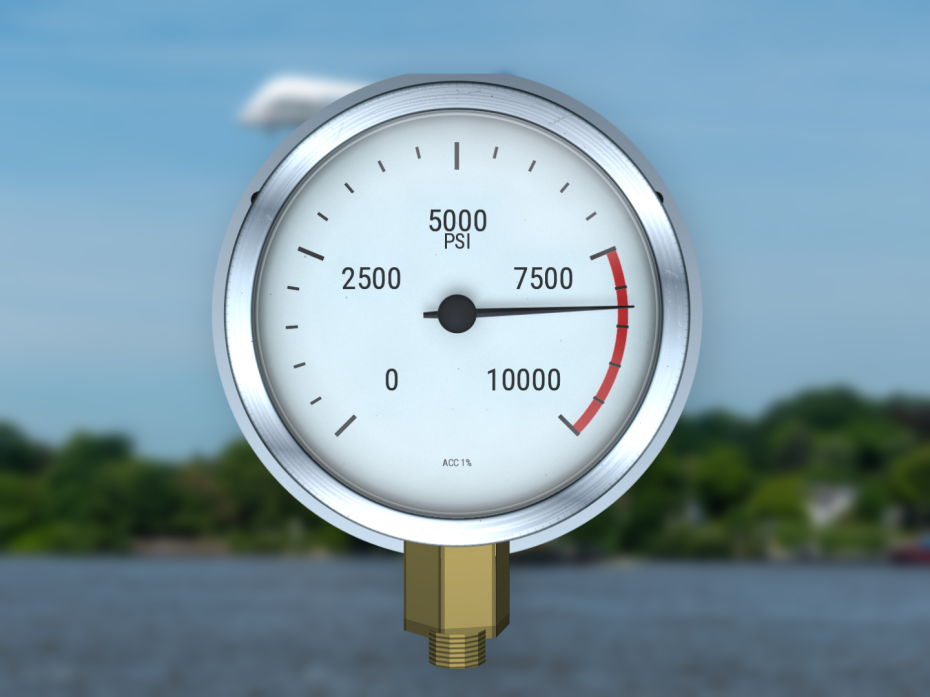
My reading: 8250 (psi)
